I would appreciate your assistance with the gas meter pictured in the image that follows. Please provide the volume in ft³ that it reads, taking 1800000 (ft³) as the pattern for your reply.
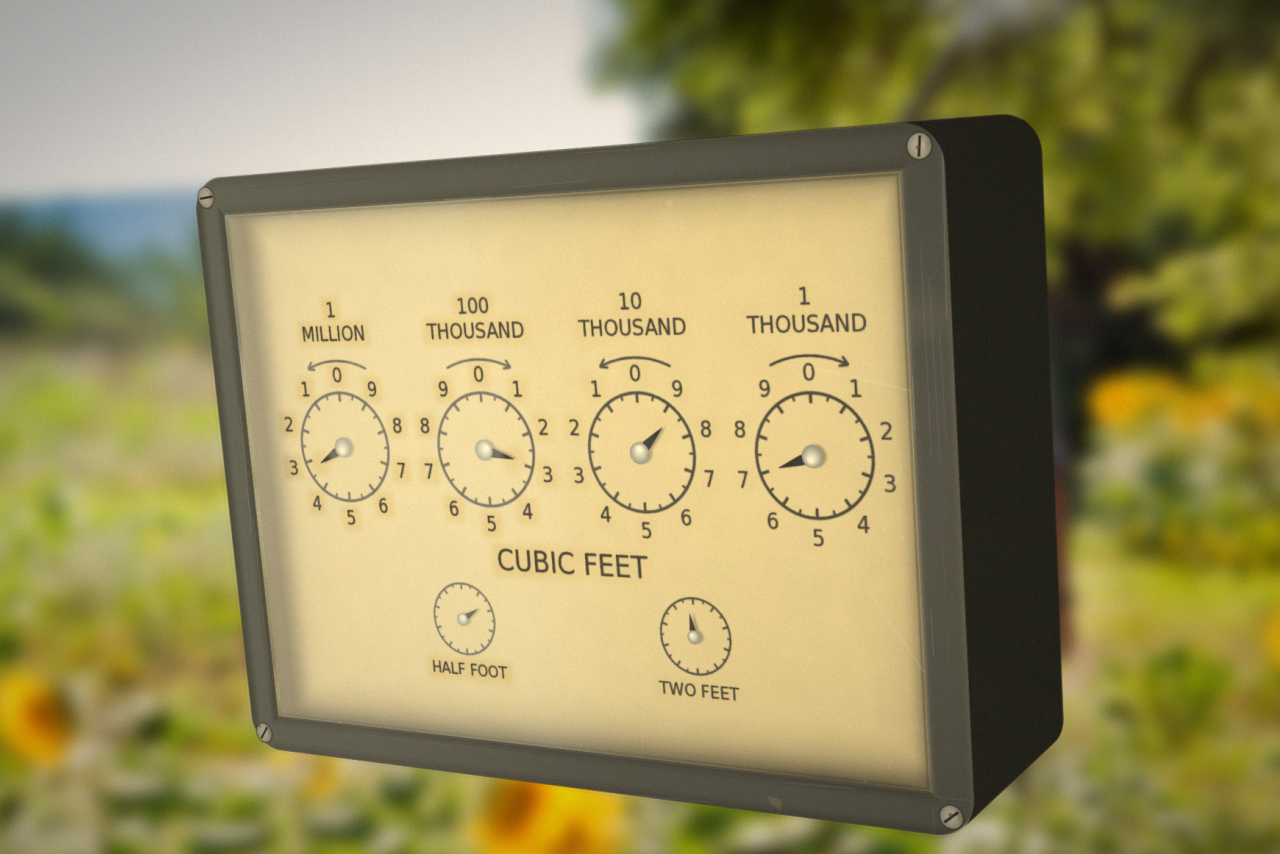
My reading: 328700 (ft³)
